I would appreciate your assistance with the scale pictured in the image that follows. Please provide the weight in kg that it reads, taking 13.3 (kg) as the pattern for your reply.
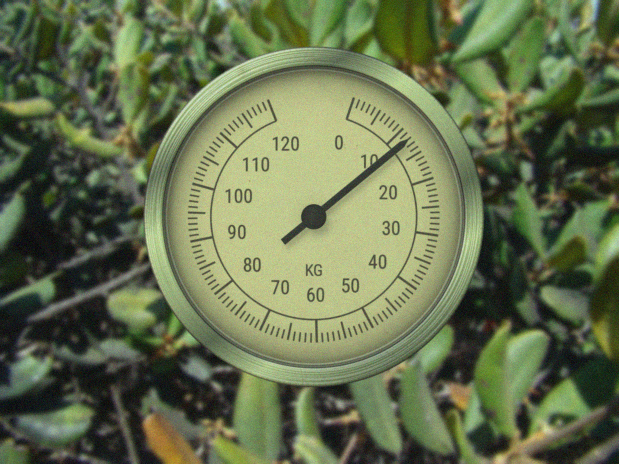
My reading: 12 (kg)
